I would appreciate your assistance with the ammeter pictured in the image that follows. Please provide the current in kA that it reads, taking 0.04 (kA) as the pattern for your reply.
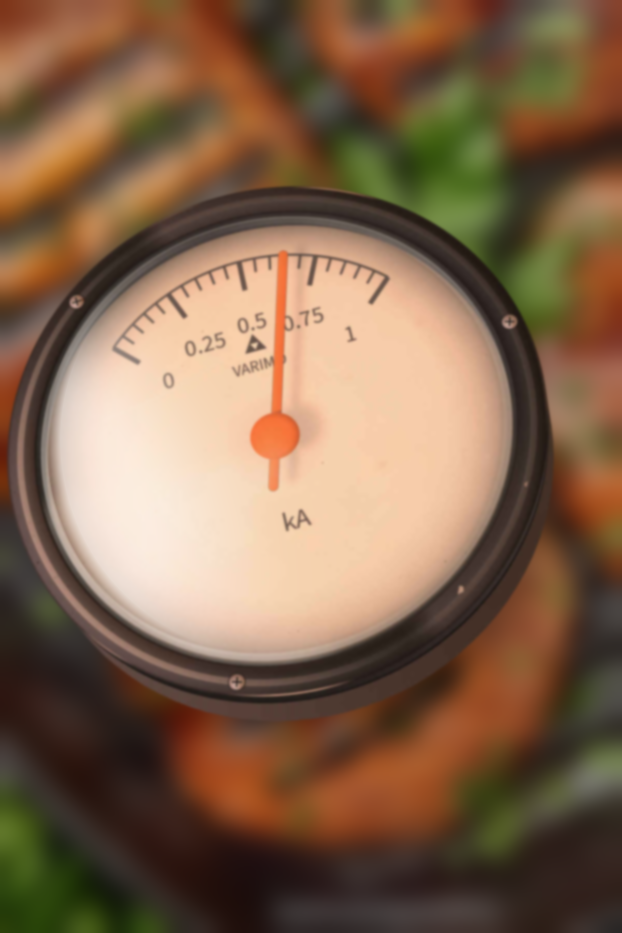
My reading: 0.65 (kA)
